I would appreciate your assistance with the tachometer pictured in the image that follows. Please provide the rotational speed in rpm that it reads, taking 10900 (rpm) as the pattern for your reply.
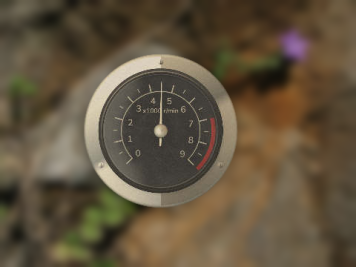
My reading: 4500 (rpm)
